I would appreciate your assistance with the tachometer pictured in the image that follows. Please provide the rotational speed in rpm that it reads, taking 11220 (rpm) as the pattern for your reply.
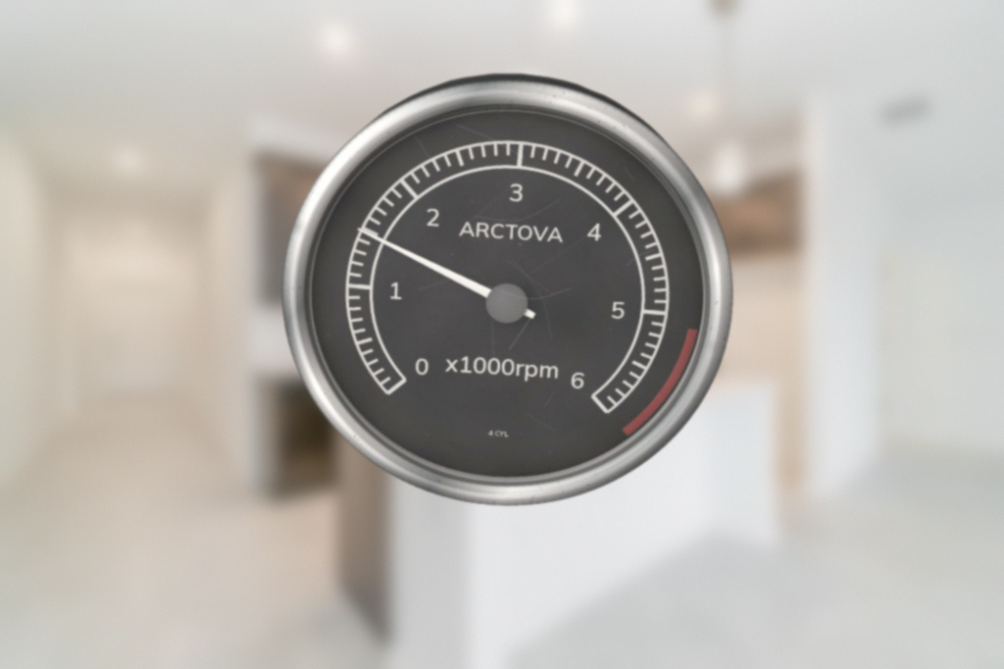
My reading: 1500 (rpm)
